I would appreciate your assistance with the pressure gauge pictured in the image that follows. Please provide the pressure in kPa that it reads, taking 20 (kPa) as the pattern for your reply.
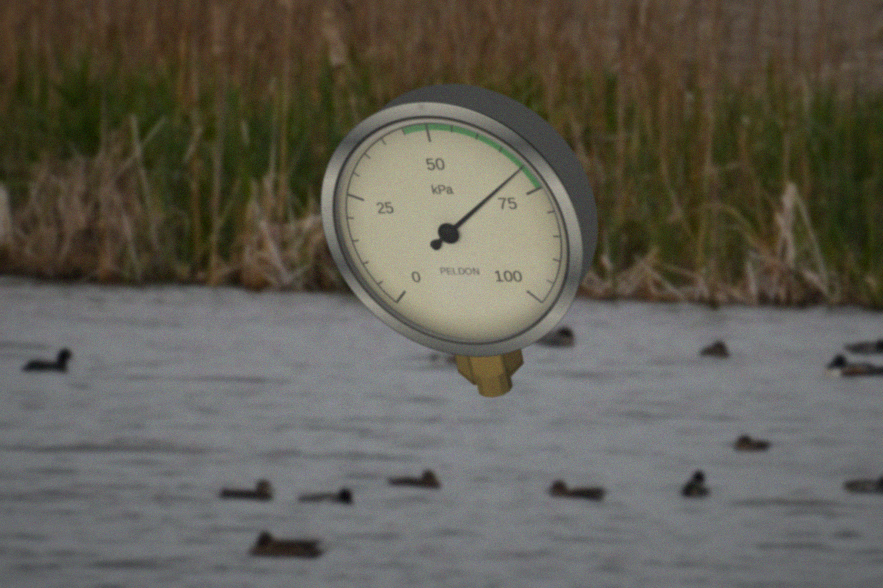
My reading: 70 (kPa)
